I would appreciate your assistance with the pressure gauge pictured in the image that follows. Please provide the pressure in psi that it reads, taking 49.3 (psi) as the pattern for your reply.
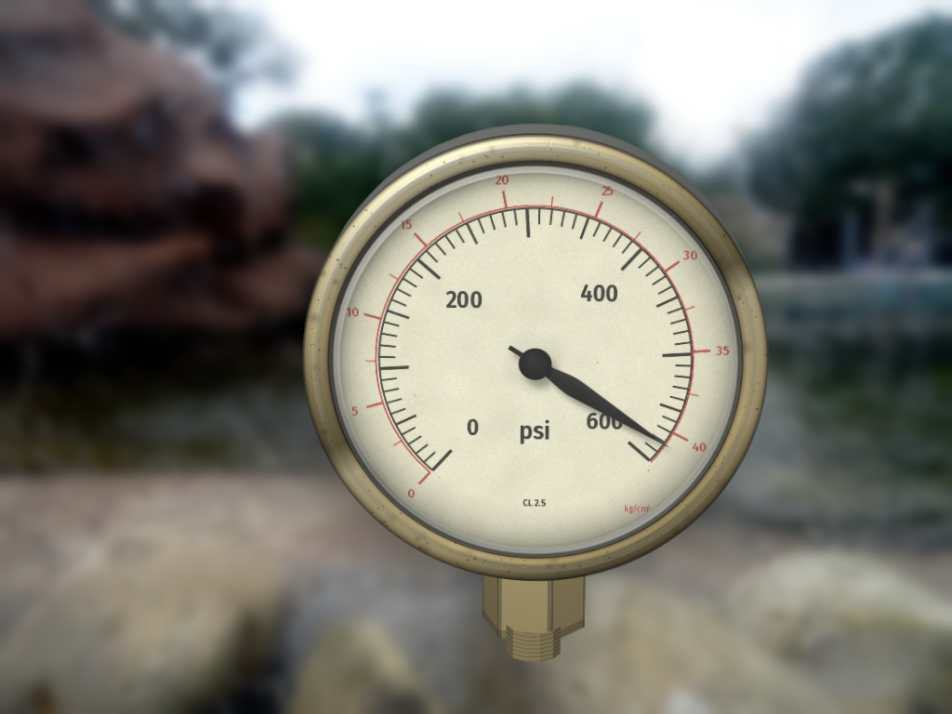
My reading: 580 (psi)
